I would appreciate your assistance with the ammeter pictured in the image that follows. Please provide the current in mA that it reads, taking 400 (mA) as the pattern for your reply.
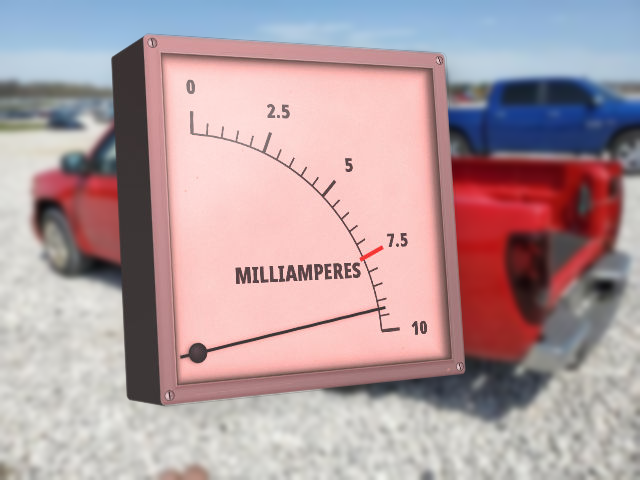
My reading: 9.25 (mA)
